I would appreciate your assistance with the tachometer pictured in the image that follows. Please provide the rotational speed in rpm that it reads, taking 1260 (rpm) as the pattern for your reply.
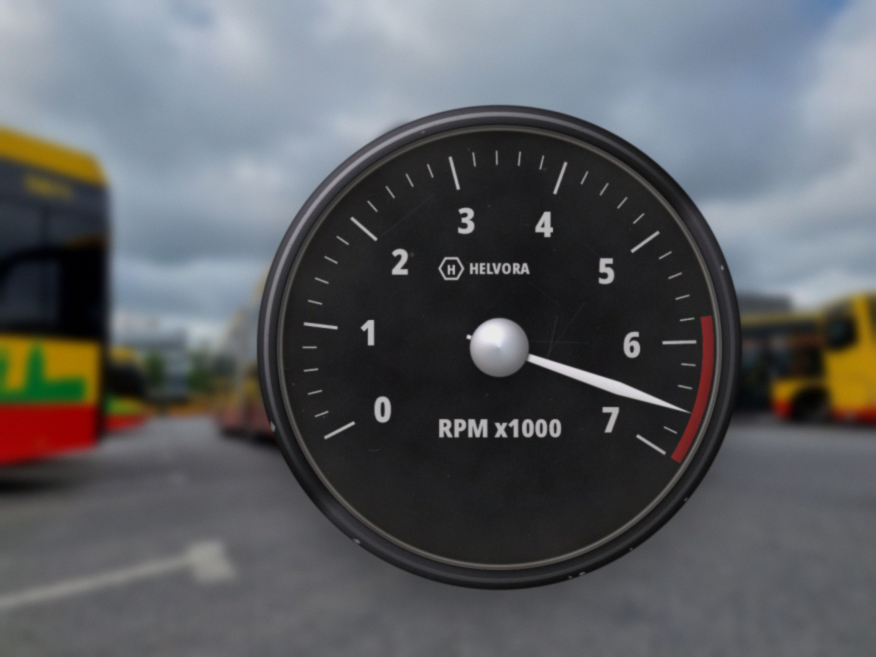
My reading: 6600 (rpm)
